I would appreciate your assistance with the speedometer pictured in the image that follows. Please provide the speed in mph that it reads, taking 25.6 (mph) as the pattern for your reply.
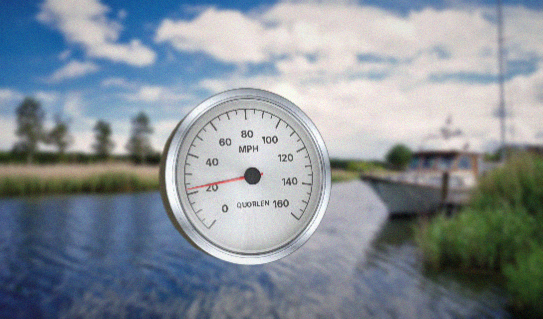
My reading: 22.5 (mph)
